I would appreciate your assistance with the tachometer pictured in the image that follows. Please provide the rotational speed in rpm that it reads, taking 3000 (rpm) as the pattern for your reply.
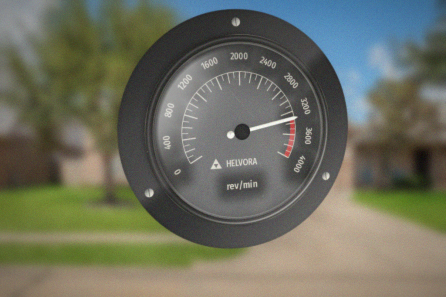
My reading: 3300 (rpm)
